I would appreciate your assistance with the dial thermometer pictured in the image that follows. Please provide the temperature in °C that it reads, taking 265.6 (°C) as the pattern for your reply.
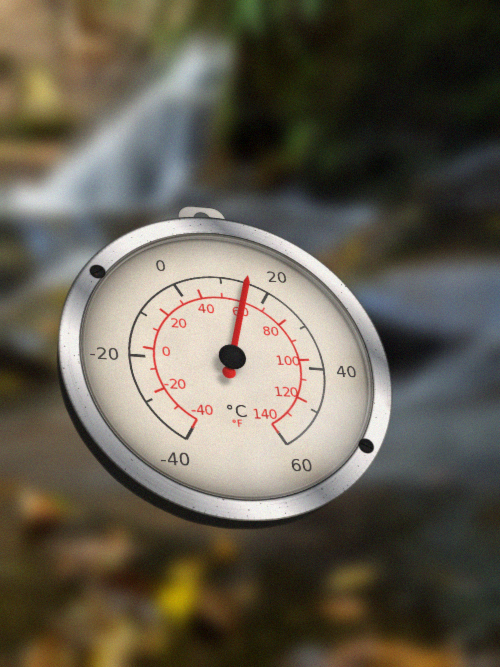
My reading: 15 (°C)
